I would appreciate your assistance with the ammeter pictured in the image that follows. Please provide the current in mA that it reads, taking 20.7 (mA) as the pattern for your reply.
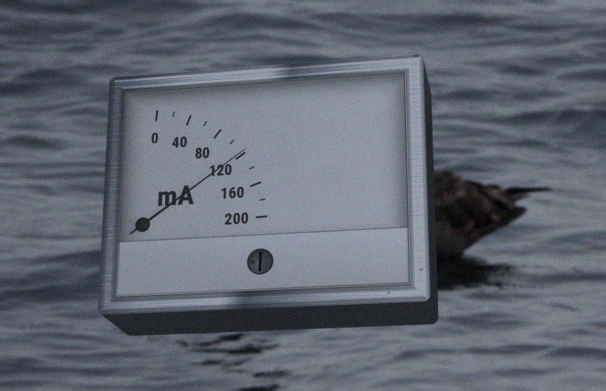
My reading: 120 (mA)
